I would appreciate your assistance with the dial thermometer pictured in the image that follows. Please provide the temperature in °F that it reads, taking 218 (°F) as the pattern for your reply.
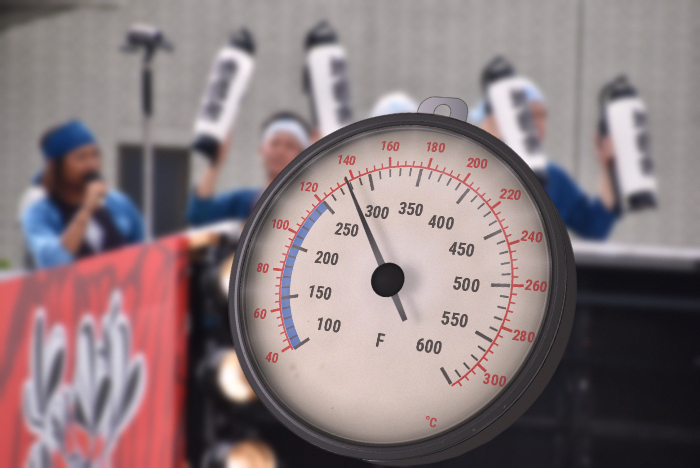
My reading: 280 (°F)
